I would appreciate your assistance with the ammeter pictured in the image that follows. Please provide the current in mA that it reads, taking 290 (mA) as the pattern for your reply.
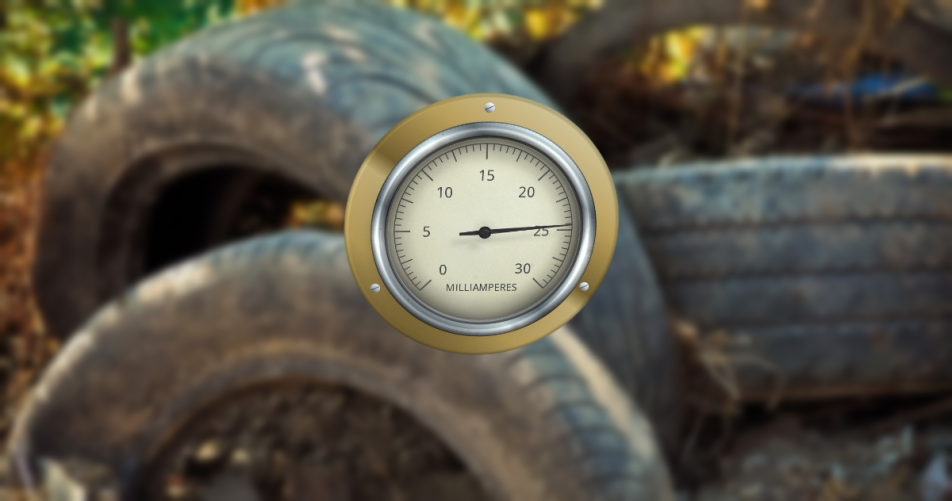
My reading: 24.5 (mA)
